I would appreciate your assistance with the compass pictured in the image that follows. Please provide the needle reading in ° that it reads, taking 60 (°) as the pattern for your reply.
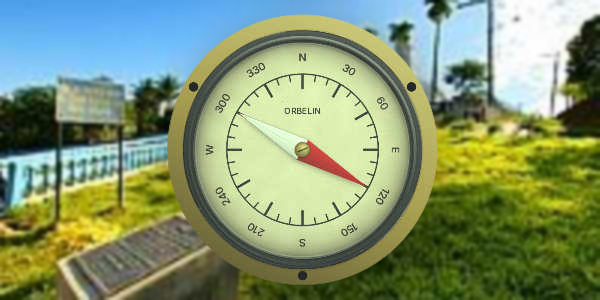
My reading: 120 (°)
